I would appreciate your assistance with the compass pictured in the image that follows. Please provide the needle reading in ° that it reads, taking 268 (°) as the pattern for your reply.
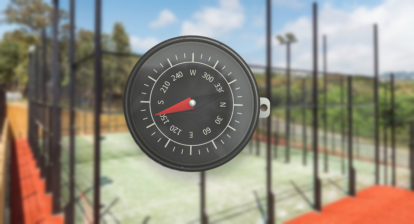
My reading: 160 (°)
